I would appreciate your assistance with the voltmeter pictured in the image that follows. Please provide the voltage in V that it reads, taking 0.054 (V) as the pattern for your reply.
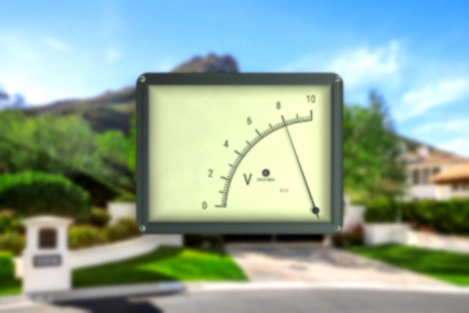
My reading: 8 (V)
